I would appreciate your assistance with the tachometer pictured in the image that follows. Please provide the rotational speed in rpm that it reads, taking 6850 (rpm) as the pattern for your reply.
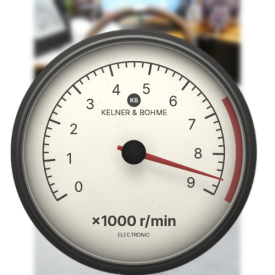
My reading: 8600 (rpm)
